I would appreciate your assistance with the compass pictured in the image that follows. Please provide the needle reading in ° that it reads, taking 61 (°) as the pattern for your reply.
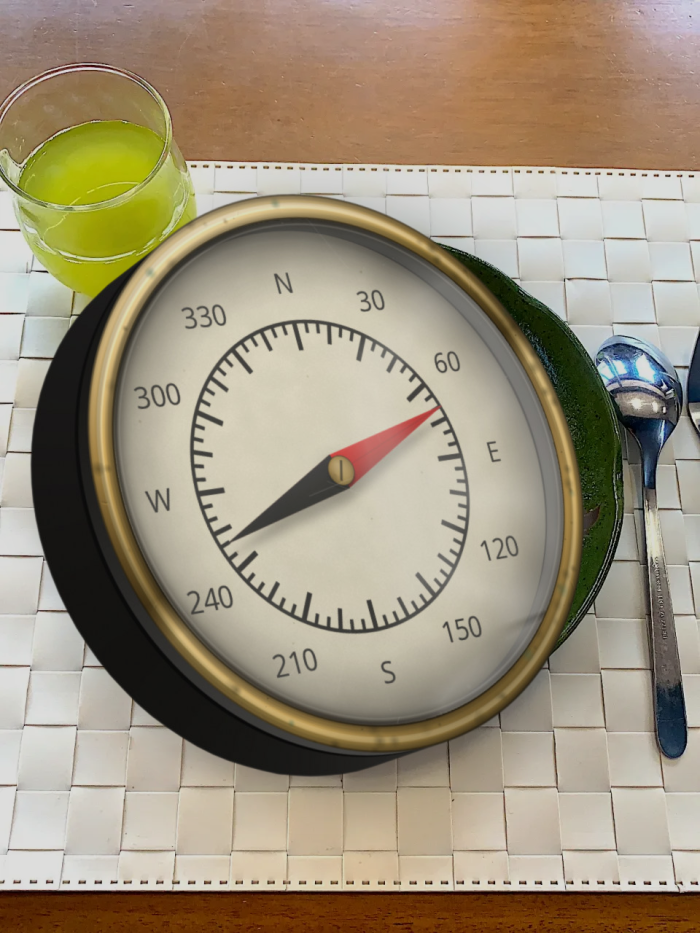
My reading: 70 (°)
